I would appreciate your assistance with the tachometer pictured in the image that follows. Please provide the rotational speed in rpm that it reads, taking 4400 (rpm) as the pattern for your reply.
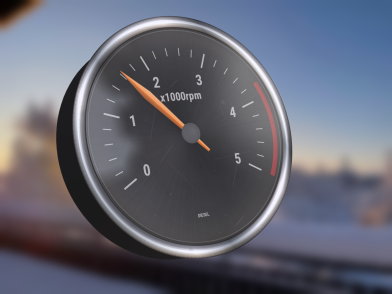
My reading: 1600 (rpm)
